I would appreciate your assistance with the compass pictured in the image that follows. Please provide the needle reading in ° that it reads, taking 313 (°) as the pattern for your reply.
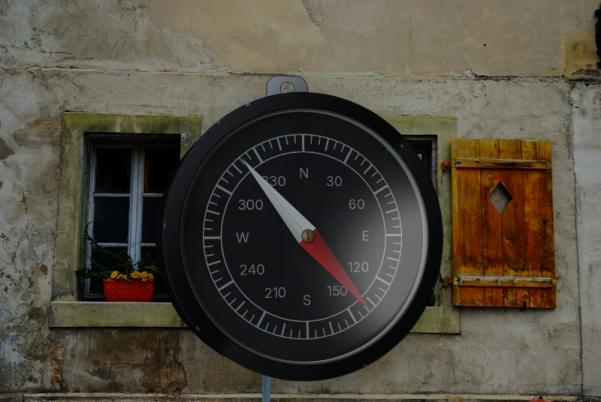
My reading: 140 (°)
